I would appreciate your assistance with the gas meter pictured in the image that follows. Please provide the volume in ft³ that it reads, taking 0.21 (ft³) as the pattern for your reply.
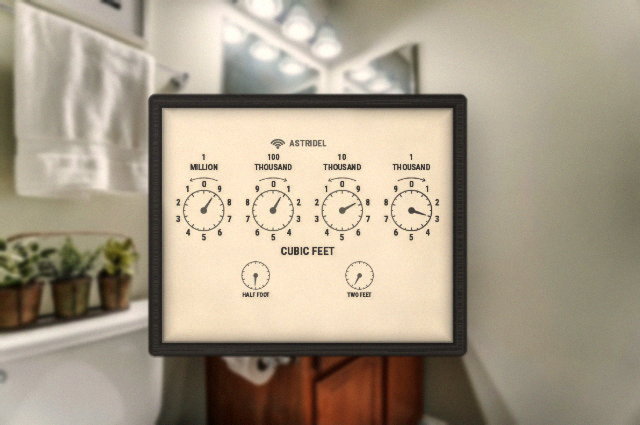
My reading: 908300 (ft³)
